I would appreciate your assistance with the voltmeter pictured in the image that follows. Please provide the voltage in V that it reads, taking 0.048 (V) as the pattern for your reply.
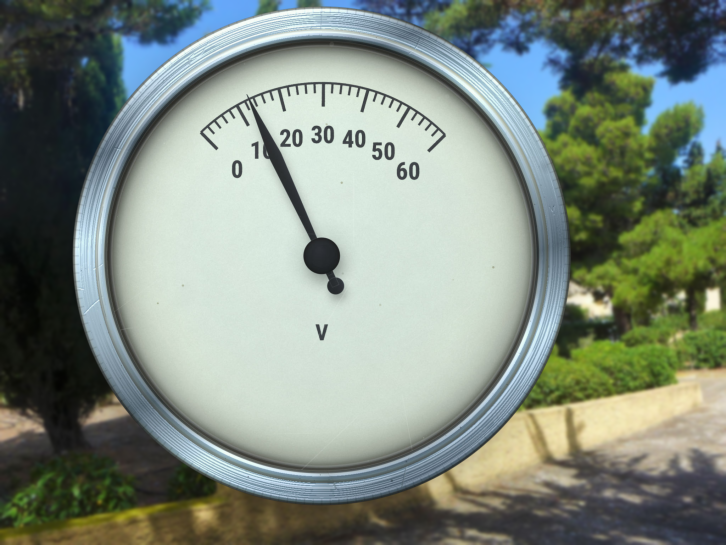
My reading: 13 (V)
